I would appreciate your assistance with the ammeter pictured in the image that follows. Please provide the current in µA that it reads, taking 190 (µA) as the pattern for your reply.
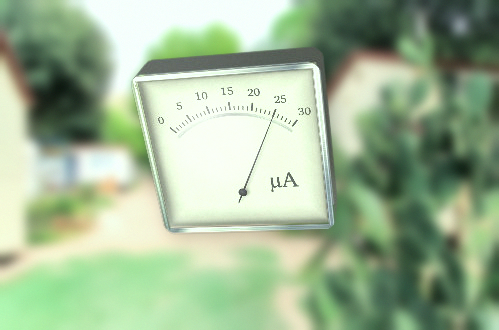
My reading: 25 (µA)
